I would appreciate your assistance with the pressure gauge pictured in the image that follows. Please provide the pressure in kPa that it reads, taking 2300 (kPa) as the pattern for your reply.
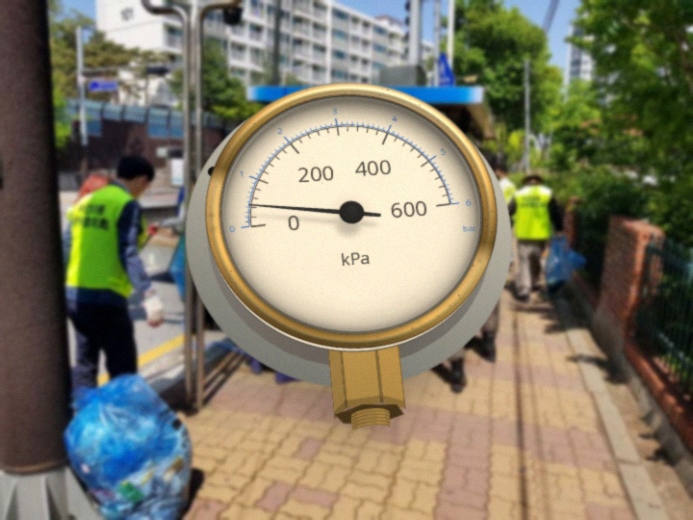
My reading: 40 (kPa)
